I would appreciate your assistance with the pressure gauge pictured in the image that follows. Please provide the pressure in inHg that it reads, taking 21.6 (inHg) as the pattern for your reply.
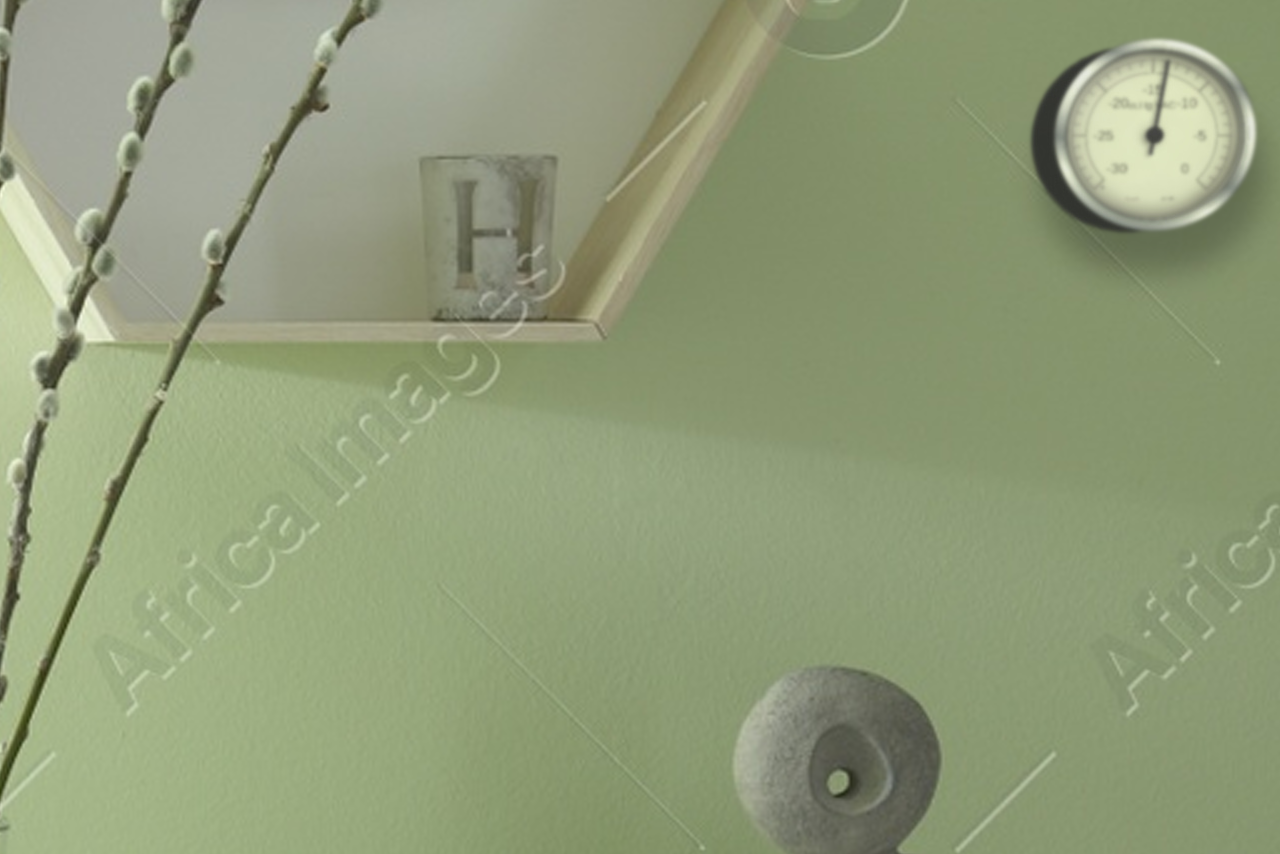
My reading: -14 (inHg)
